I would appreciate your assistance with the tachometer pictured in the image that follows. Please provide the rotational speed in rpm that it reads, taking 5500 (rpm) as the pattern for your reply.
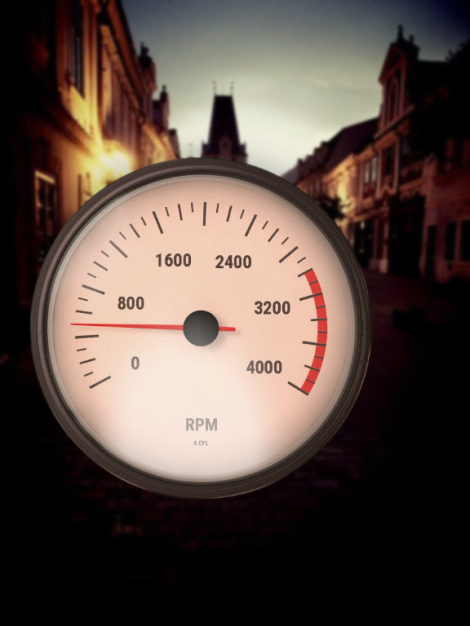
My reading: 500 (rpm)
